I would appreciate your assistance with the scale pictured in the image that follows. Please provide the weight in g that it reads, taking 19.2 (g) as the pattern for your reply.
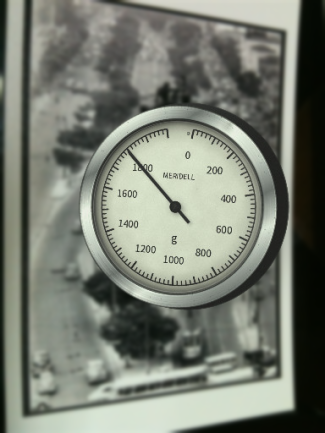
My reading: 1800 (g)
